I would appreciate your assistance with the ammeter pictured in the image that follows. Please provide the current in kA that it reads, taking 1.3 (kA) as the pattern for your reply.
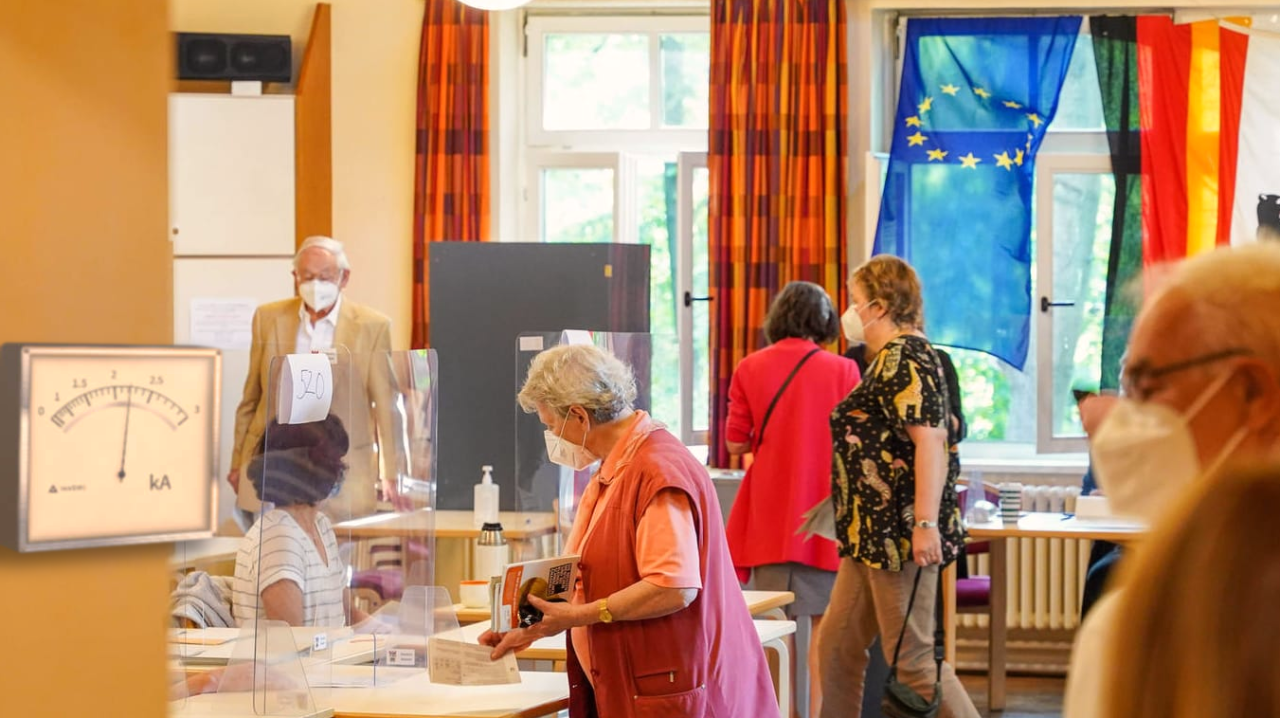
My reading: 2.2 (kA)
